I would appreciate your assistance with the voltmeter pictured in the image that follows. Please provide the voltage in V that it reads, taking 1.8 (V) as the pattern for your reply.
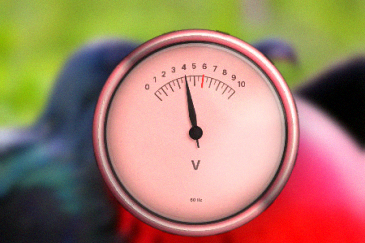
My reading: 4 (V)
